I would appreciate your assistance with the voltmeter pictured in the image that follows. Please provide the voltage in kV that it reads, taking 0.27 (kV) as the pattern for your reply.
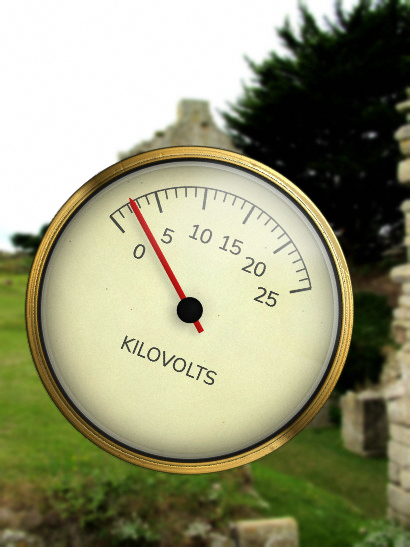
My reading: 2.5 (kV)
